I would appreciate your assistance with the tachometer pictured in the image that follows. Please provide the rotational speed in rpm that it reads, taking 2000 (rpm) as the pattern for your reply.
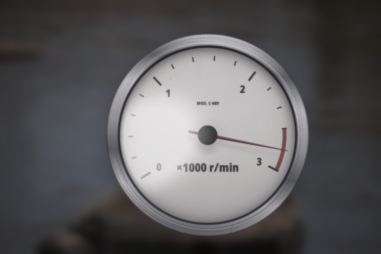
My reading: 2800 (rpm)
